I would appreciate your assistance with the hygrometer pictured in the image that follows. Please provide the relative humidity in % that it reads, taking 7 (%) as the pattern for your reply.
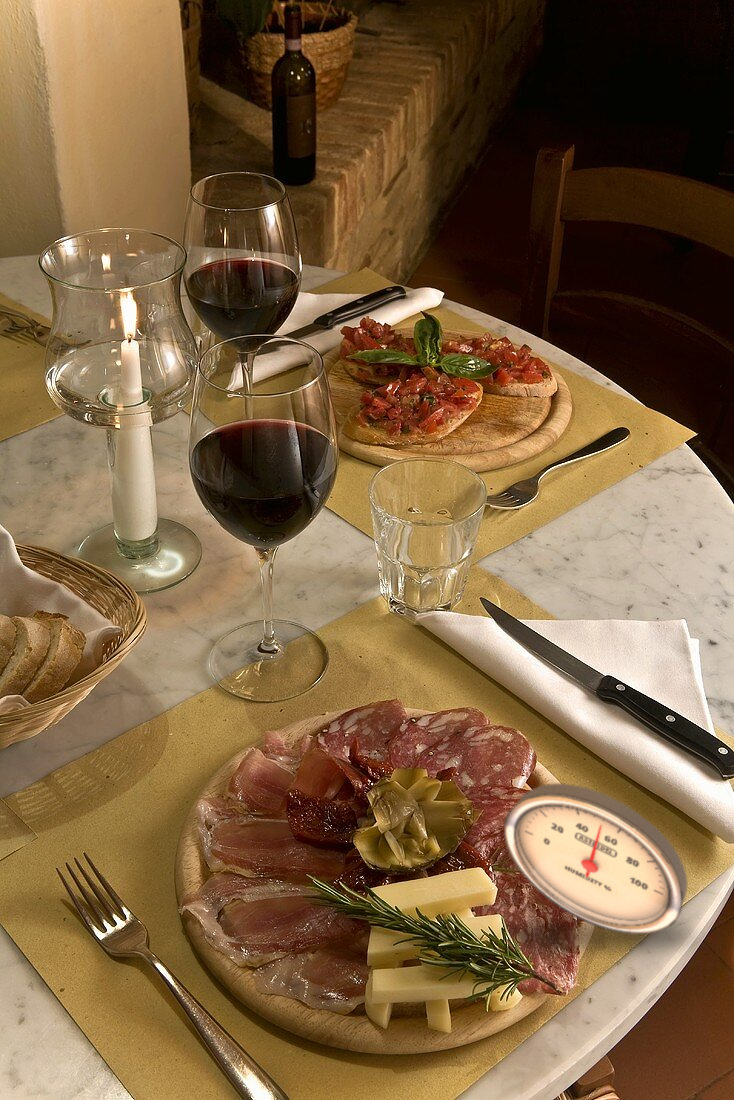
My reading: 52 (%)
